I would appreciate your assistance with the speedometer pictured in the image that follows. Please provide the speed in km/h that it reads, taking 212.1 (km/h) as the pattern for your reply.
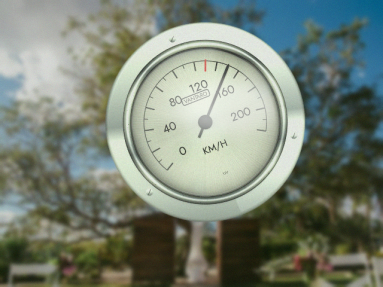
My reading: 150 (km/h)
